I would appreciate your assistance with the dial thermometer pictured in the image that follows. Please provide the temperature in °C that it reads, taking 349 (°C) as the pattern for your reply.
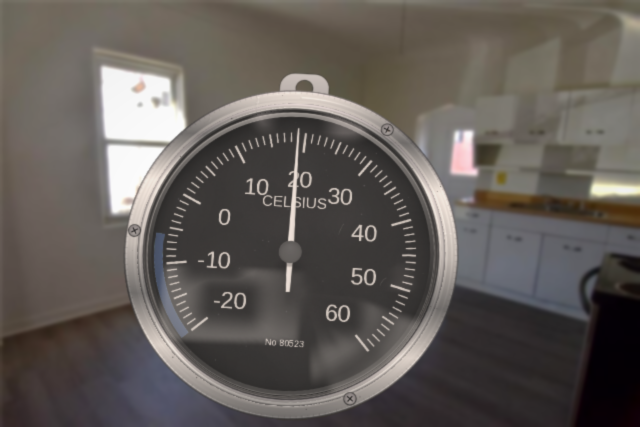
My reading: 19 (°C)
